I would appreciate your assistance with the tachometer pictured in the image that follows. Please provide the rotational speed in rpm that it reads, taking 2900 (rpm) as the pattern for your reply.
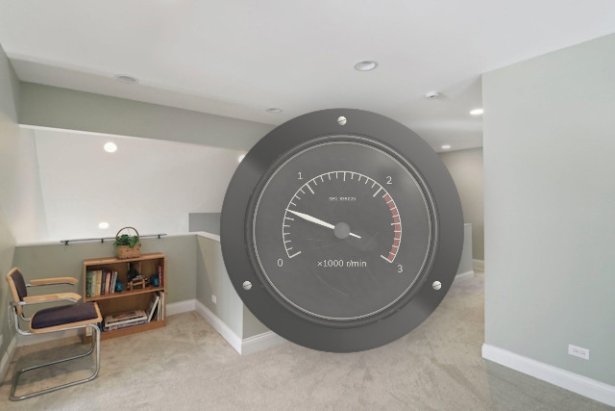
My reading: 600 (rpm)
